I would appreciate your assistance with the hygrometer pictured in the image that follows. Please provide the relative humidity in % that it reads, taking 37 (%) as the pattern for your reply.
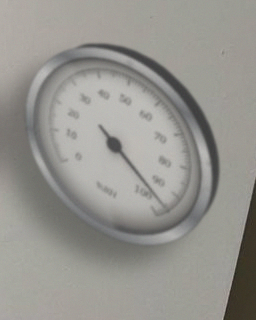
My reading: 95 (%)
